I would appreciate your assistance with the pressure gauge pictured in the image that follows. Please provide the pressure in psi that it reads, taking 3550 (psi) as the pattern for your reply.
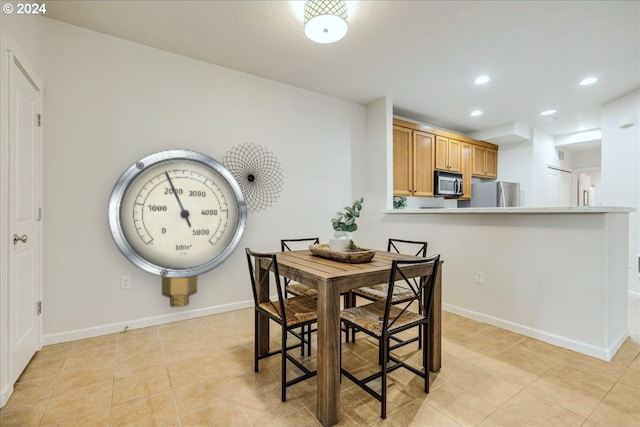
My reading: 2000 (psi)
